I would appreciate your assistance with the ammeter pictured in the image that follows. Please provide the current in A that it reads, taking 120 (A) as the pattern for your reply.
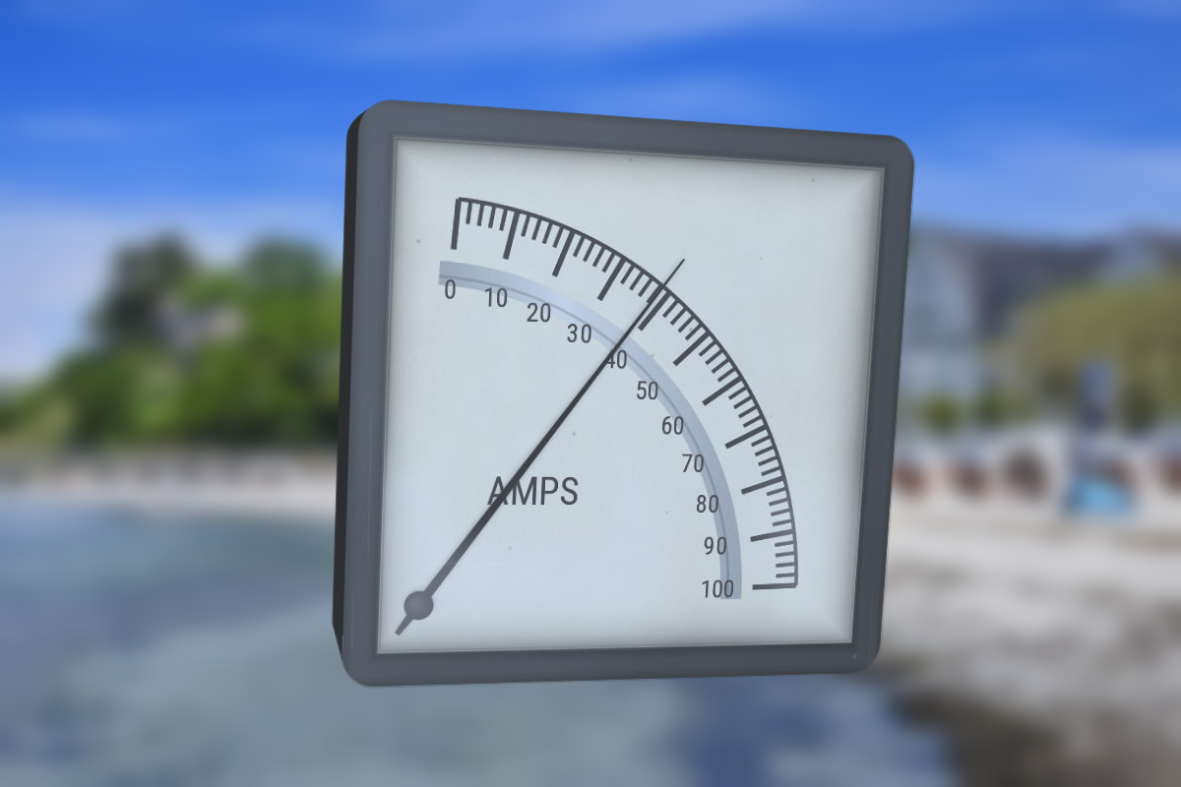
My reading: 38 (A)
